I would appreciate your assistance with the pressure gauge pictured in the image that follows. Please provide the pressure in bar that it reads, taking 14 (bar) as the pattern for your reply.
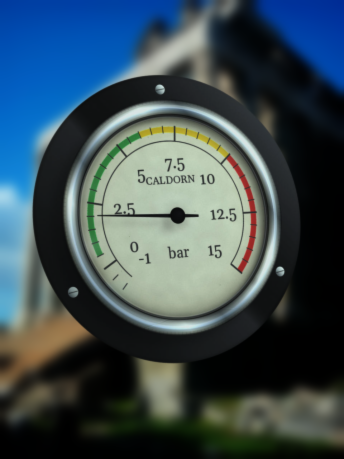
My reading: 2 (bar)
